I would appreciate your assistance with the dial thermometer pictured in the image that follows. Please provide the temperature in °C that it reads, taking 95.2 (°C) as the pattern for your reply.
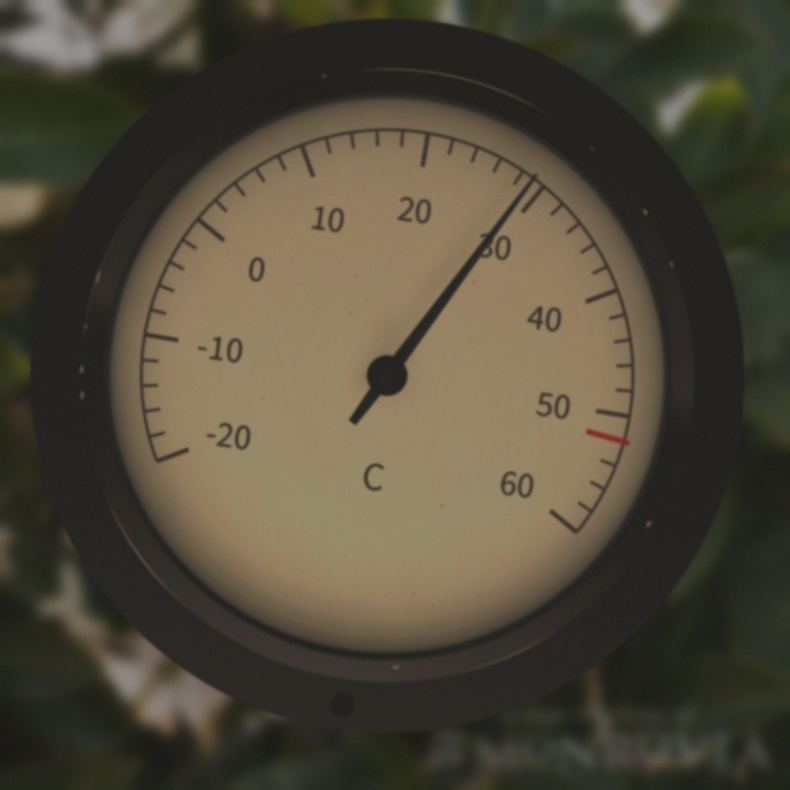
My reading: 29 (°C)
